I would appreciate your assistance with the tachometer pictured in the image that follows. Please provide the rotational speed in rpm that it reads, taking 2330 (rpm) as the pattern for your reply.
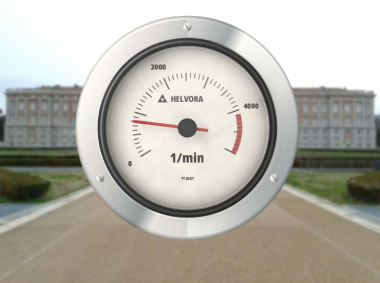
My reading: 800 (rpm)
